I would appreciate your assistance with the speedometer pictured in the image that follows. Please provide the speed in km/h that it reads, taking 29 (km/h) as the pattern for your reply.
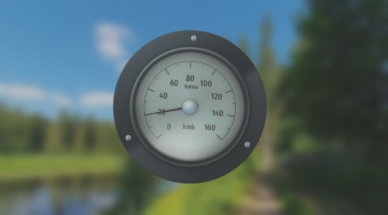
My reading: 20 (km/h)
